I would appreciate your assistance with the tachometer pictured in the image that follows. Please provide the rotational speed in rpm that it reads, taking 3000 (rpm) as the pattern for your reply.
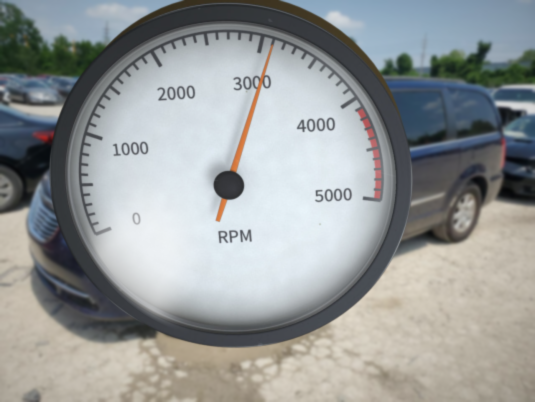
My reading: 3100 (rpm)
